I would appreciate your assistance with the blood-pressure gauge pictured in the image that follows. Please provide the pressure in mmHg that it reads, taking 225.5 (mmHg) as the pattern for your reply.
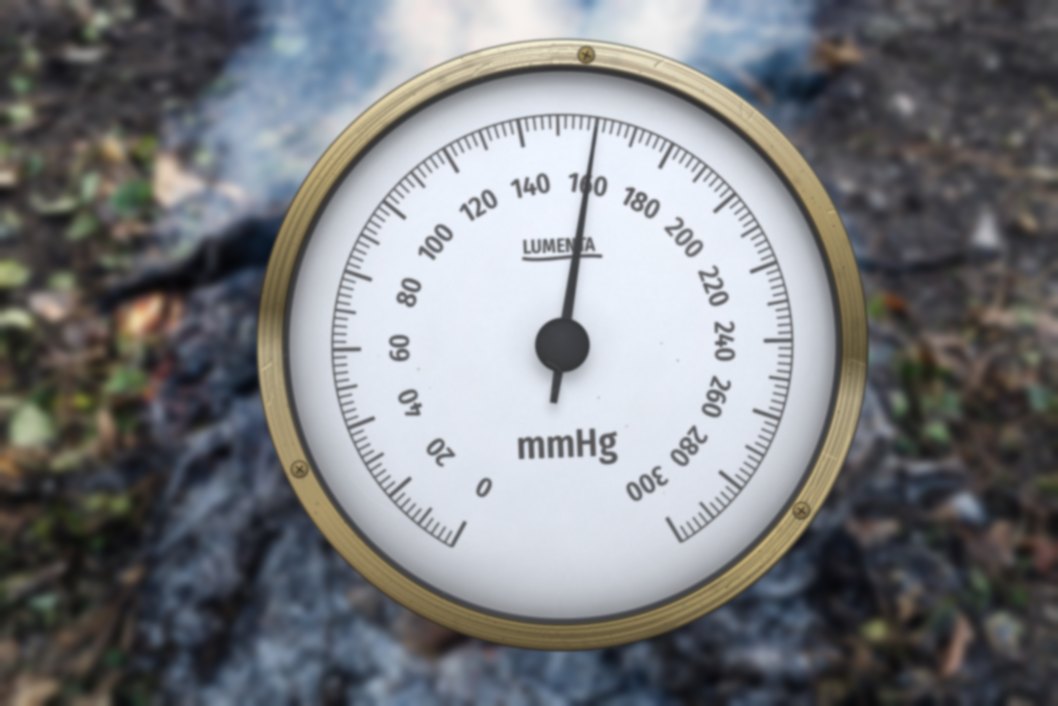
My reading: 160 (mmHg)
